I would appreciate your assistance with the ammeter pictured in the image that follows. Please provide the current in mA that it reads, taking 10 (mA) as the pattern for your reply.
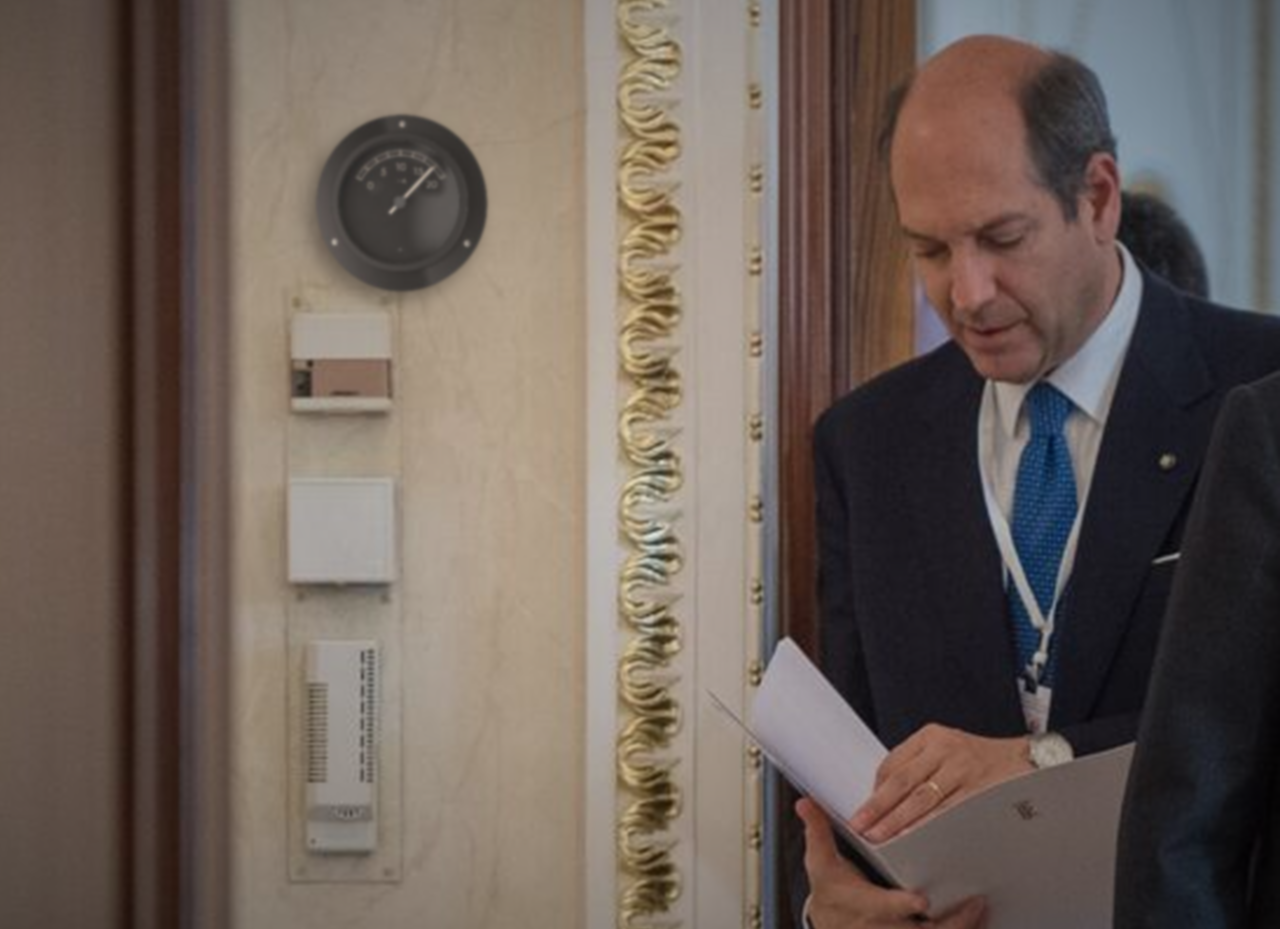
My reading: 17.5 (mA)
